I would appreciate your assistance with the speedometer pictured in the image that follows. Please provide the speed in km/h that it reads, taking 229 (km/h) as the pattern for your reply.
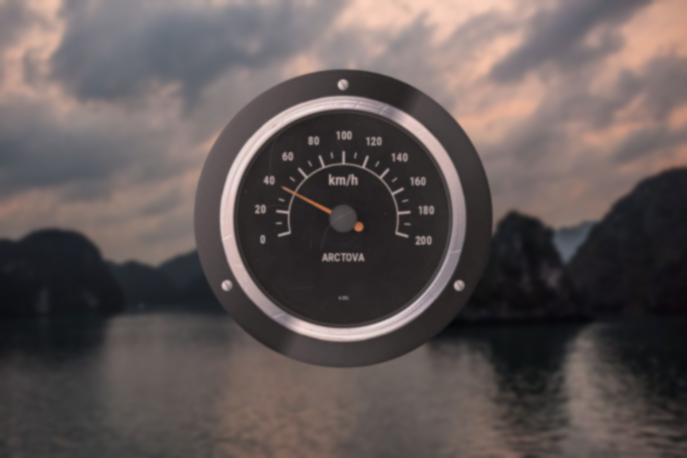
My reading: 40 (km/h)
